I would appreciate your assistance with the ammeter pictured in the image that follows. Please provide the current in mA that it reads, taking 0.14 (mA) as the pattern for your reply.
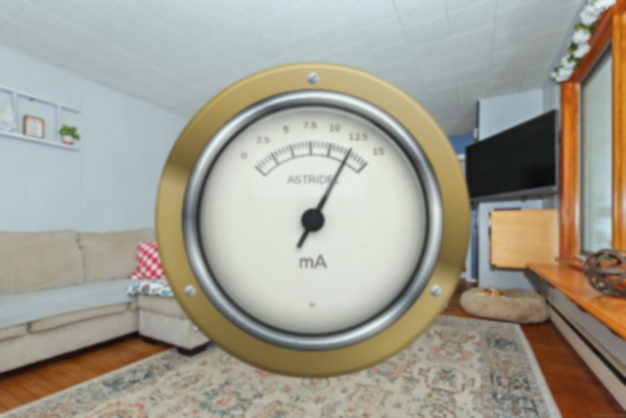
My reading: 12.5 (mA)
